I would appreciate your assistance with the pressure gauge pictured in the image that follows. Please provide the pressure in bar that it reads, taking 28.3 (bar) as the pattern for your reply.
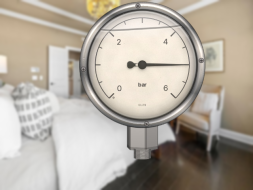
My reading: 5 (bar)
